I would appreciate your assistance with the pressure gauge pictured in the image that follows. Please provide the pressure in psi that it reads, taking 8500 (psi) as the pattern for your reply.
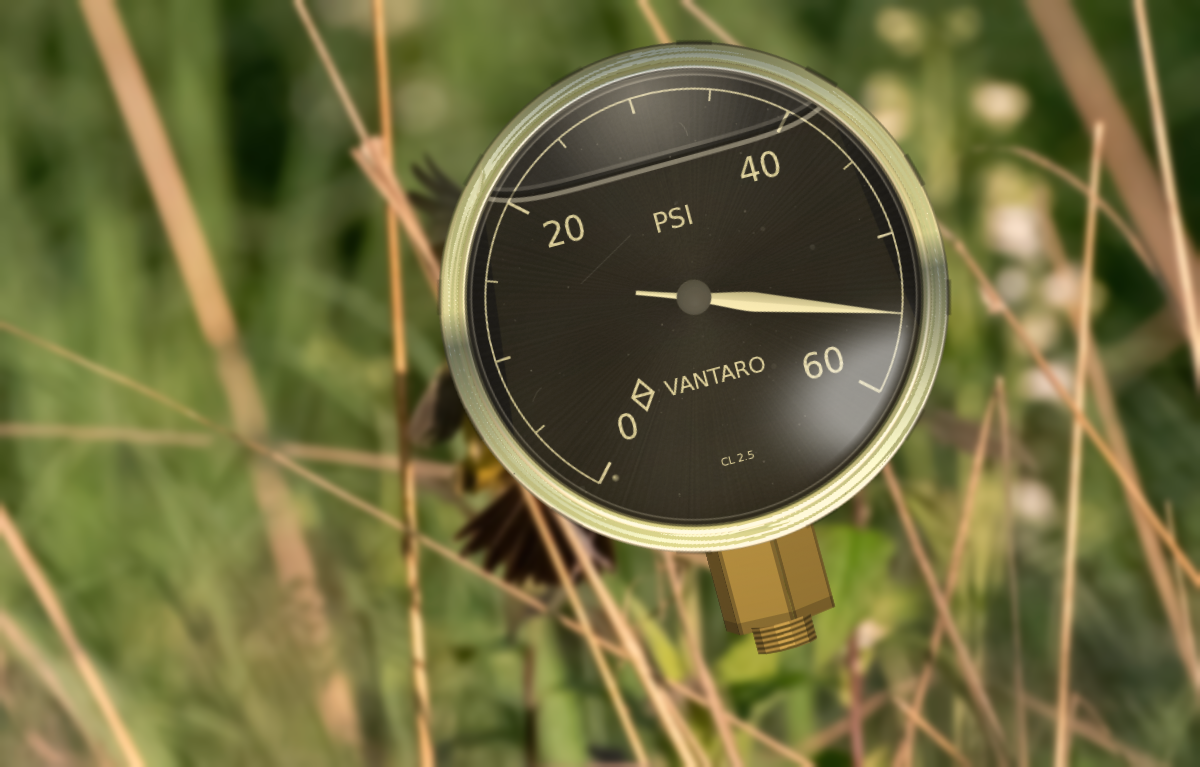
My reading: 55 (psi)
